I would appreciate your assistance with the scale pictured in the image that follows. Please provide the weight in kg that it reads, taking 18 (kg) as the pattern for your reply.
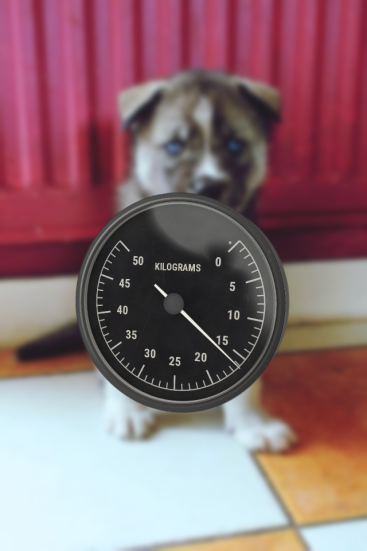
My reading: 16 (kg)
